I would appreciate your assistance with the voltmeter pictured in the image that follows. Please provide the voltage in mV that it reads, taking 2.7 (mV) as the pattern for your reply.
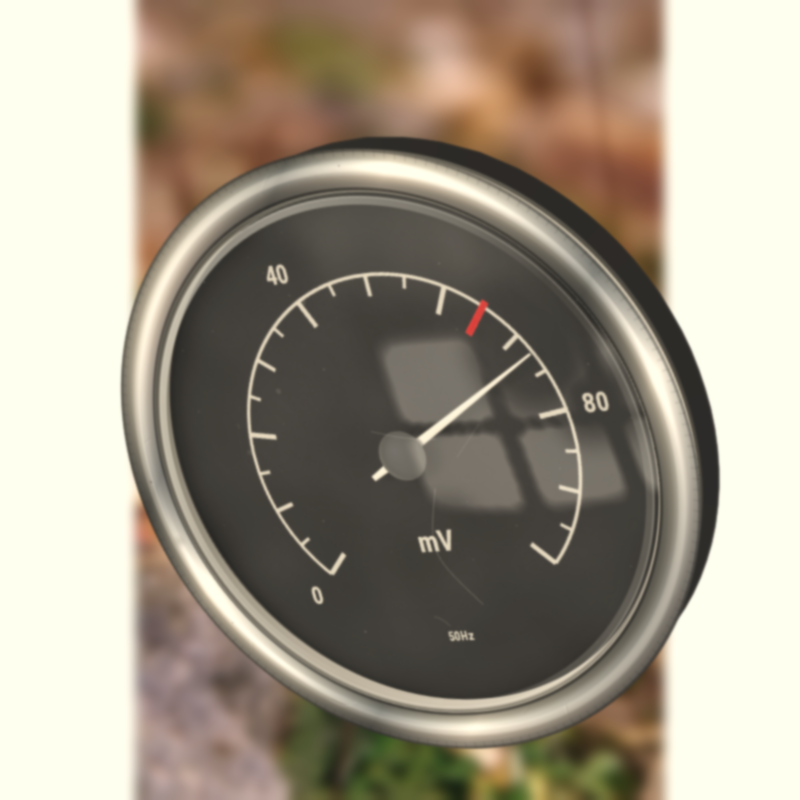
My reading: 72.5 (mV)
